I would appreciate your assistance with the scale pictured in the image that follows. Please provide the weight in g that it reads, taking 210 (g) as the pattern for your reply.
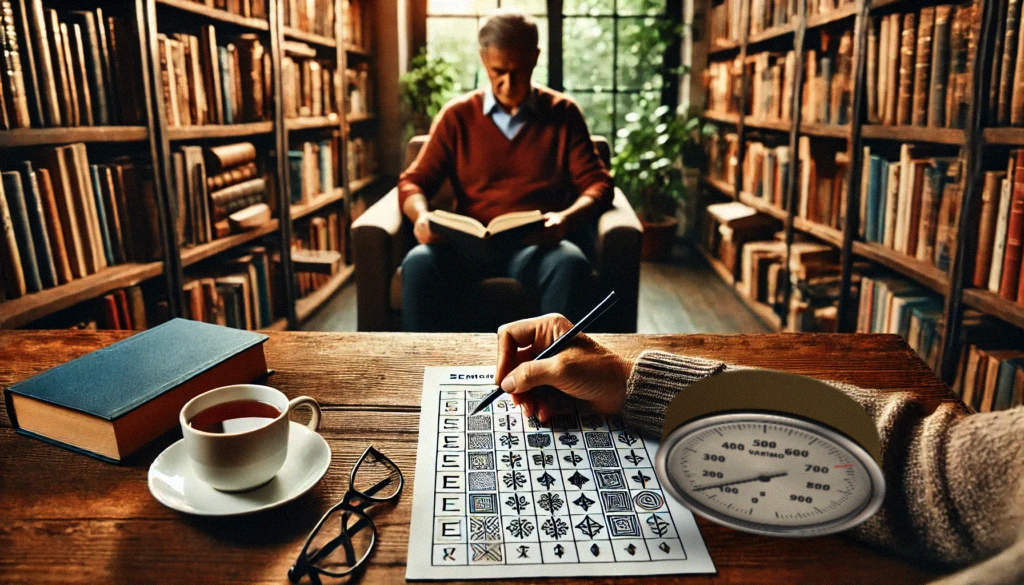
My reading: 150 (g)
